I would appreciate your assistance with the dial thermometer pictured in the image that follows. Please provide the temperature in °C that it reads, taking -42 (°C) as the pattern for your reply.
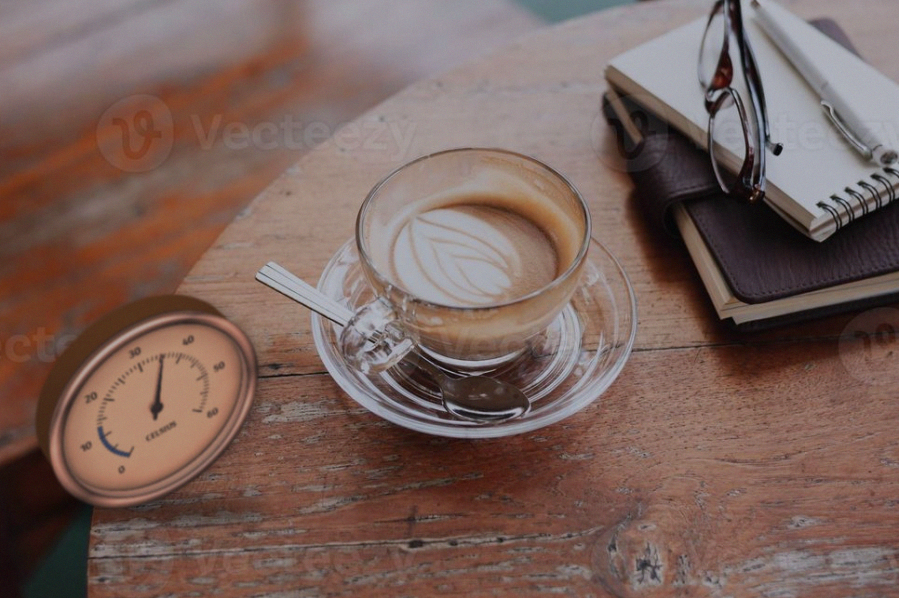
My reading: 35 (°C)
